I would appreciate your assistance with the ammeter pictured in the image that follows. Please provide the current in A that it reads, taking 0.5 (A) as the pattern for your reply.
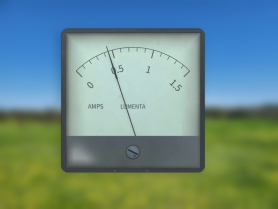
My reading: 0.45 (A)
